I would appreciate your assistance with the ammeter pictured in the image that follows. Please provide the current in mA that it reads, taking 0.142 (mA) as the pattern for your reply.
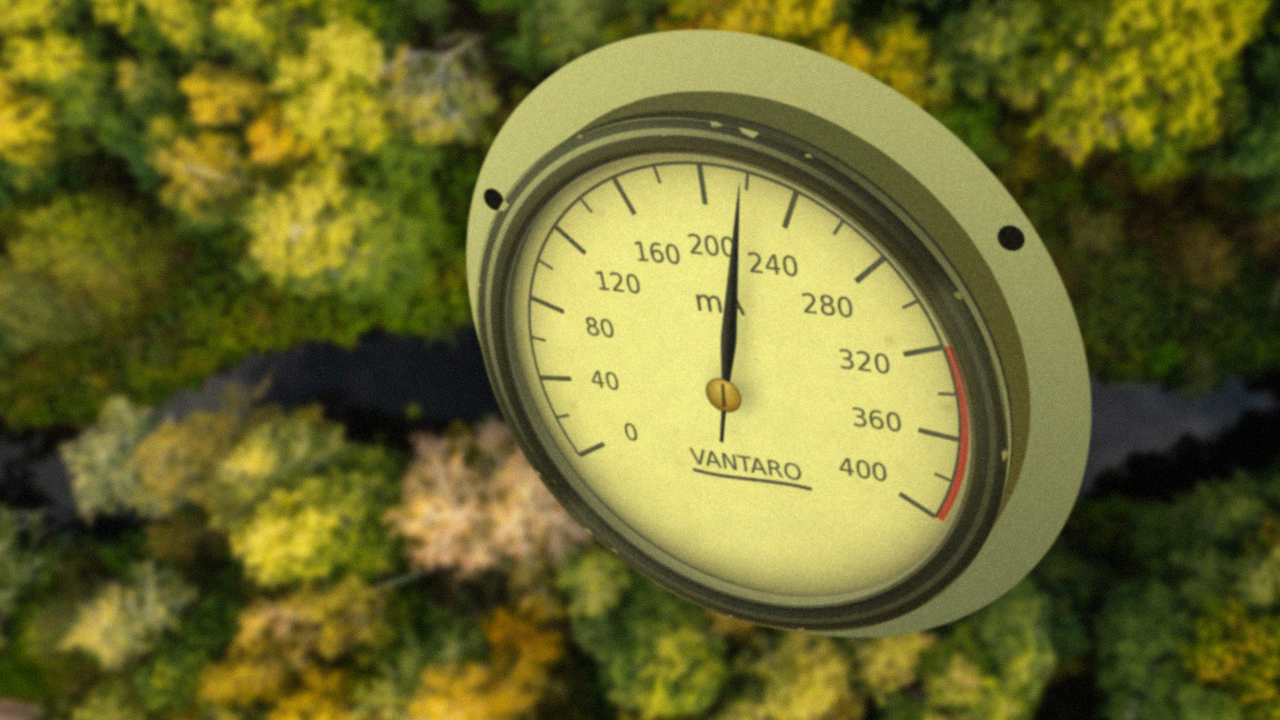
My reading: 220 (mA)
